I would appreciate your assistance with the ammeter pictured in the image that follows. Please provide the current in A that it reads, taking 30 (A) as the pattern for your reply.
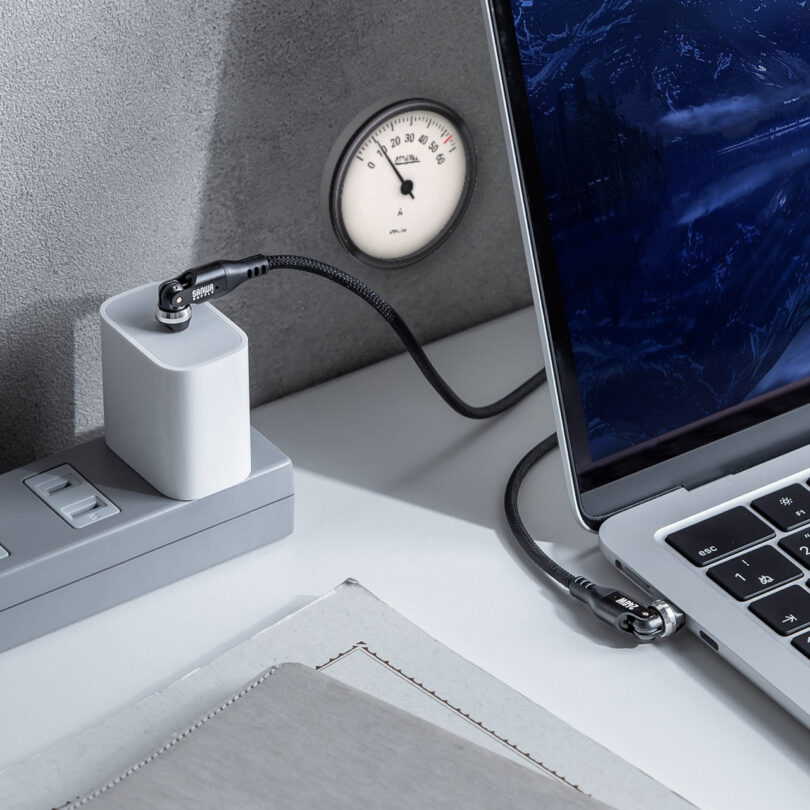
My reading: 10 (A)
